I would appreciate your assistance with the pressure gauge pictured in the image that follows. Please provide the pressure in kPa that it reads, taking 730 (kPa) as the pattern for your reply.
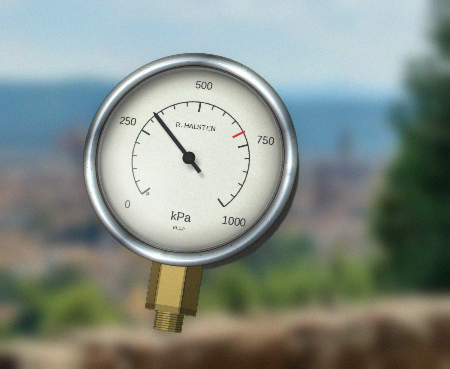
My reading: 325 (kPa)
